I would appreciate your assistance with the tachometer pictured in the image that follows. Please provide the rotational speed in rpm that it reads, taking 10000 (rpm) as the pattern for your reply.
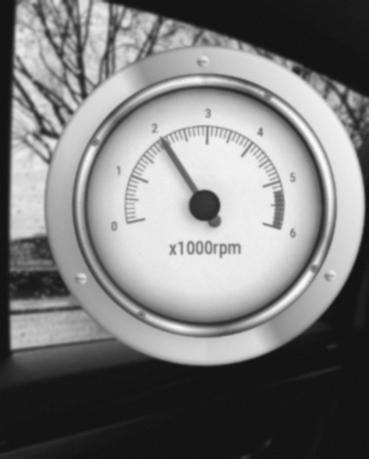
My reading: 2000 (rpm)
